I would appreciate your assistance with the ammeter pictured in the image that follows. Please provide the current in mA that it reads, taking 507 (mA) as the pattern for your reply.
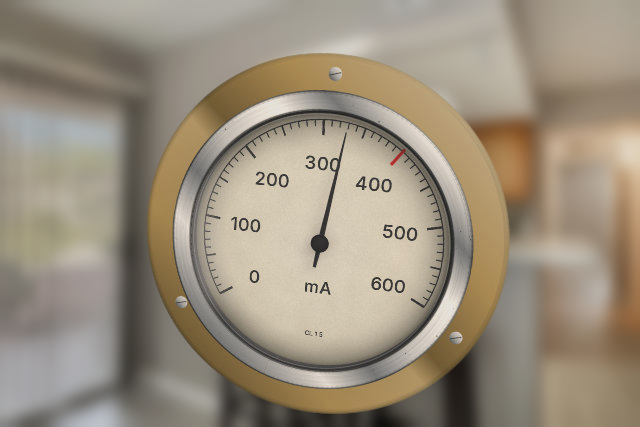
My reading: 330 (mA)
